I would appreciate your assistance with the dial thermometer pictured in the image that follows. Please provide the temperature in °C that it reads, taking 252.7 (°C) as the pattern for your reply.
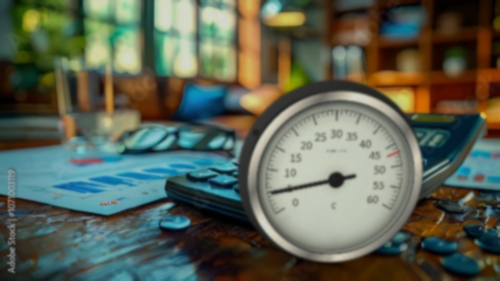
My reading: 5 (°C)
